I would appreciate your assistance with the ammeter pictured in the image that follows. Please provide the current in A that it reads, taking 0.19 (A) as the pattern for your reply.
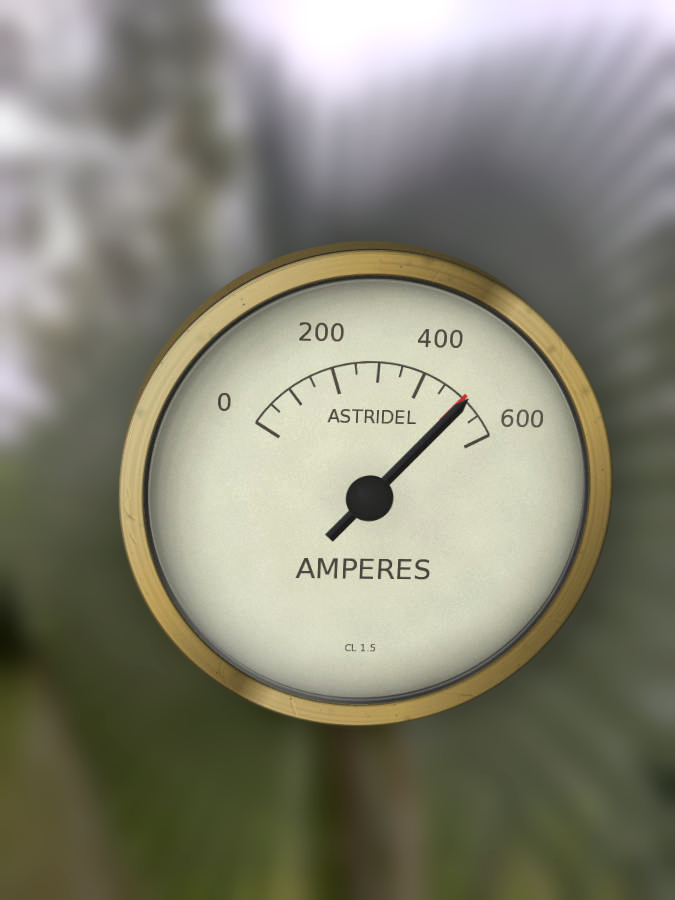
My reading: 500 (A)
